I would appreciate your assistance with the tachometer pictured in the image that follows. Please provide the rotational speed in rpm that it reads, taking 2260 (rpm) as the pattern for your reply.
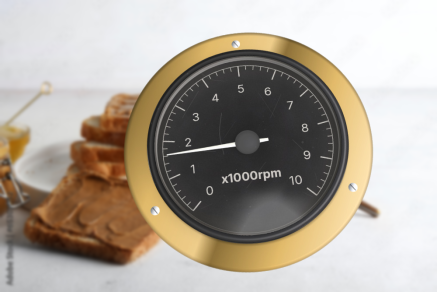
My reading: 1600 (rpm)
